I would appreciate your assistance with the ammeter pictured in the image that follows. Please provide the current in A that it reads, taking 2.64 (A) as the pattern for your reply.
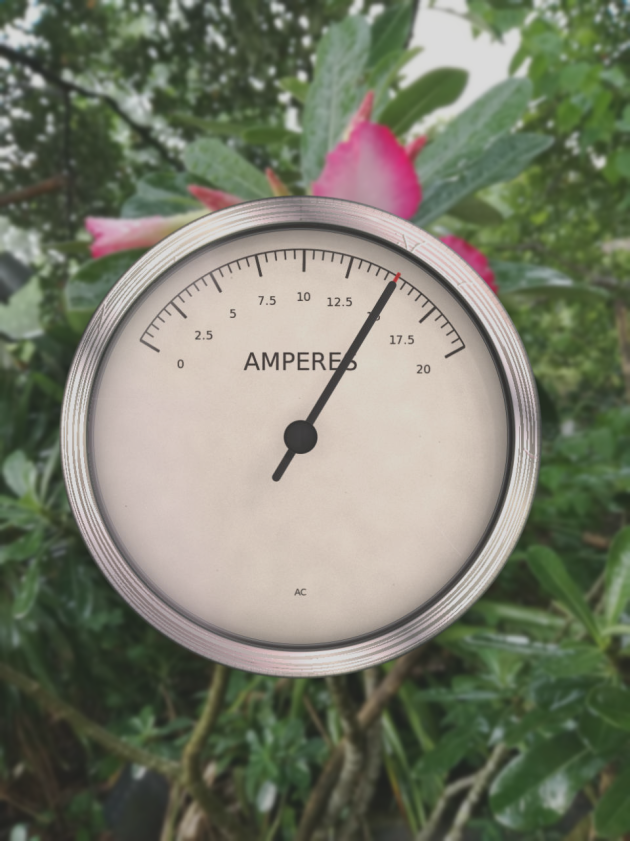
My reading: 15 (A)
